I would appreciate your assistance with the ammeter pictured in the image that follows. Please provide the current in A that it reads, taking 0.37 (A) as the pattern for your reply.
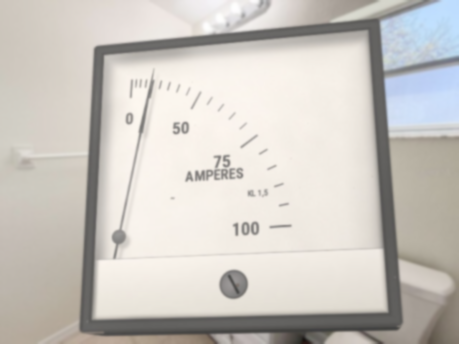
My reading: 25 (A)
